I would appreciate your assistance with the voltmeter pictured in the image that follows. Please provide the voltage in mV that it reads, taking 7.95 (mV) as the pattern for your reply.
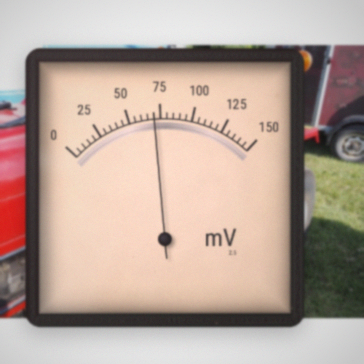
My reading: 70 (mV)
